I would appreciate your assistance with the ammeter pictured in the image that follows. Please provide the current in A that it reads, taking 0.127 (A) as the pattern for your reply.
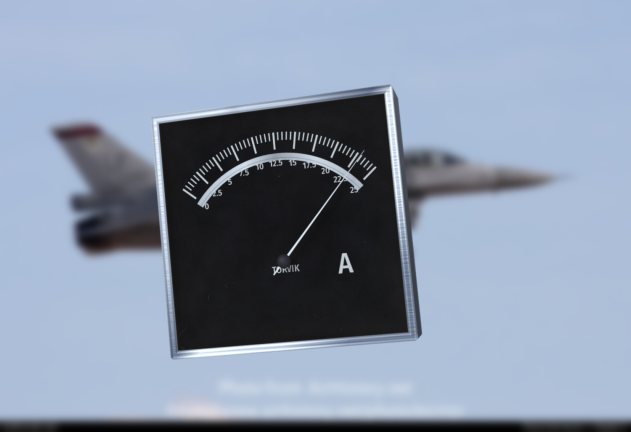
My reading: 23 (A)
